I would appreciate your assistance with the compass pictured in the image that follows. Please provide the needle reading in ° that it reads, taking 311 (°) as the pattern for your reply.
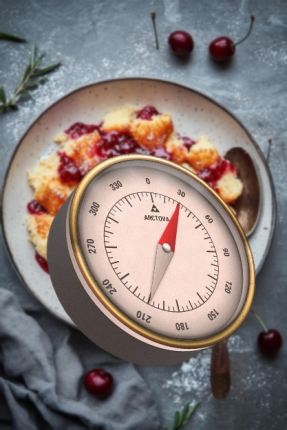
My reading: 30 (°)
